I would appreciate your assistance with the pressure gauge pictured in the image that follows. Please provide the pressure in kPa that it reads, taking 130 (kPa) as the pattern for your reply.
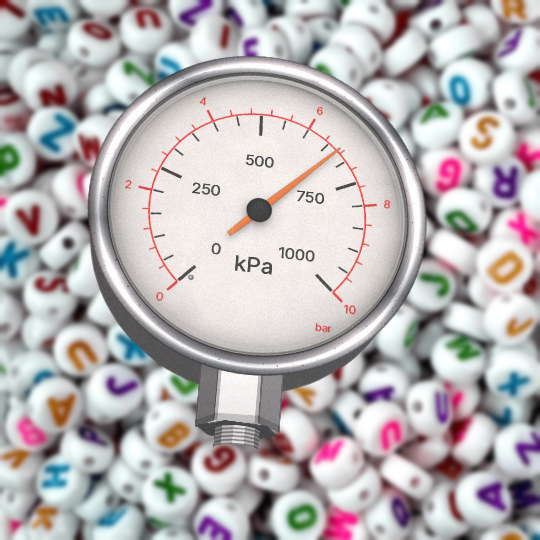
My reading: 675 (kPa)
